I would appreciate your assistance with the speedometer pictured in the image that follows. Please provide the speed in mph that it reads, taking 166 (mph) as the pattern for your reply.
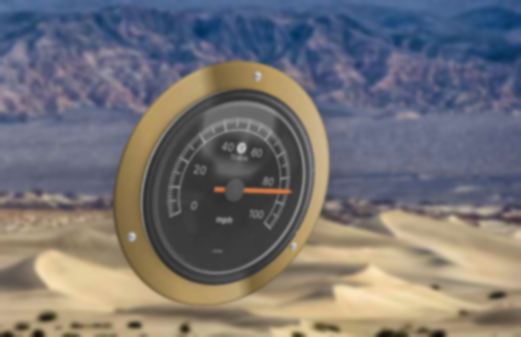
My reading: 85 (mph)
